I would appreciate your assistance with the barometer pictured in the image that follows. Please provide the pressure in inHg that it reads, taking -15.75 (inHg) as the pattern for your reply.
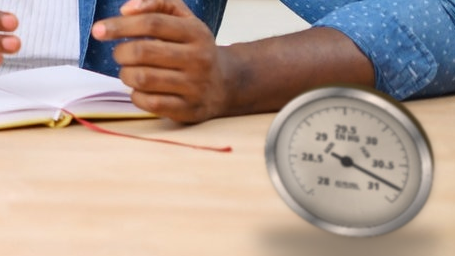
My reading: 30.8 (inHg)
